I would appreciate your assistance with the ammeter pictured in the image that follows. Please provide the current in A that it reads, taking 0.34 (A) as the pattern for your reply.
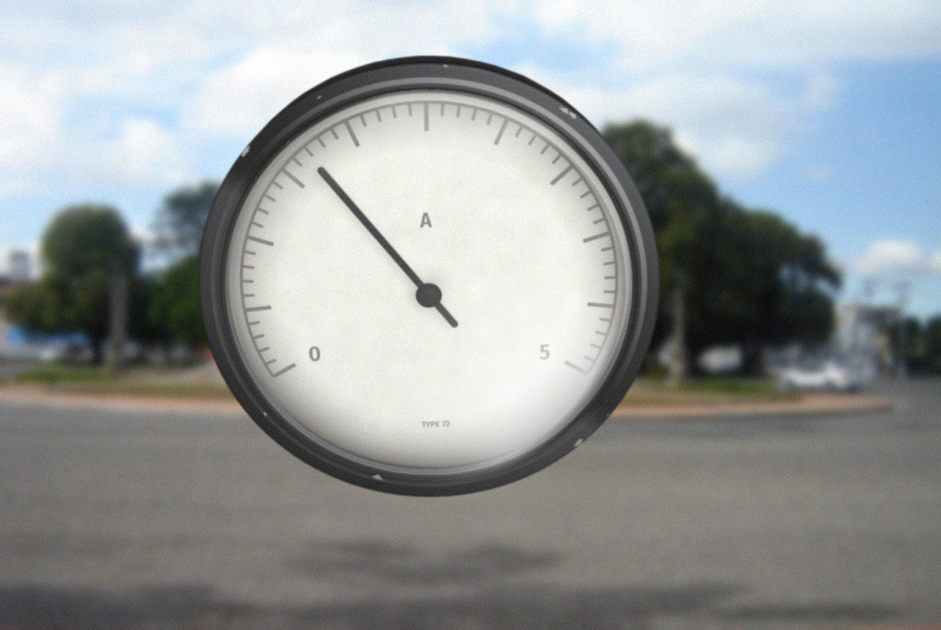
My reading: 1.7 (A)
